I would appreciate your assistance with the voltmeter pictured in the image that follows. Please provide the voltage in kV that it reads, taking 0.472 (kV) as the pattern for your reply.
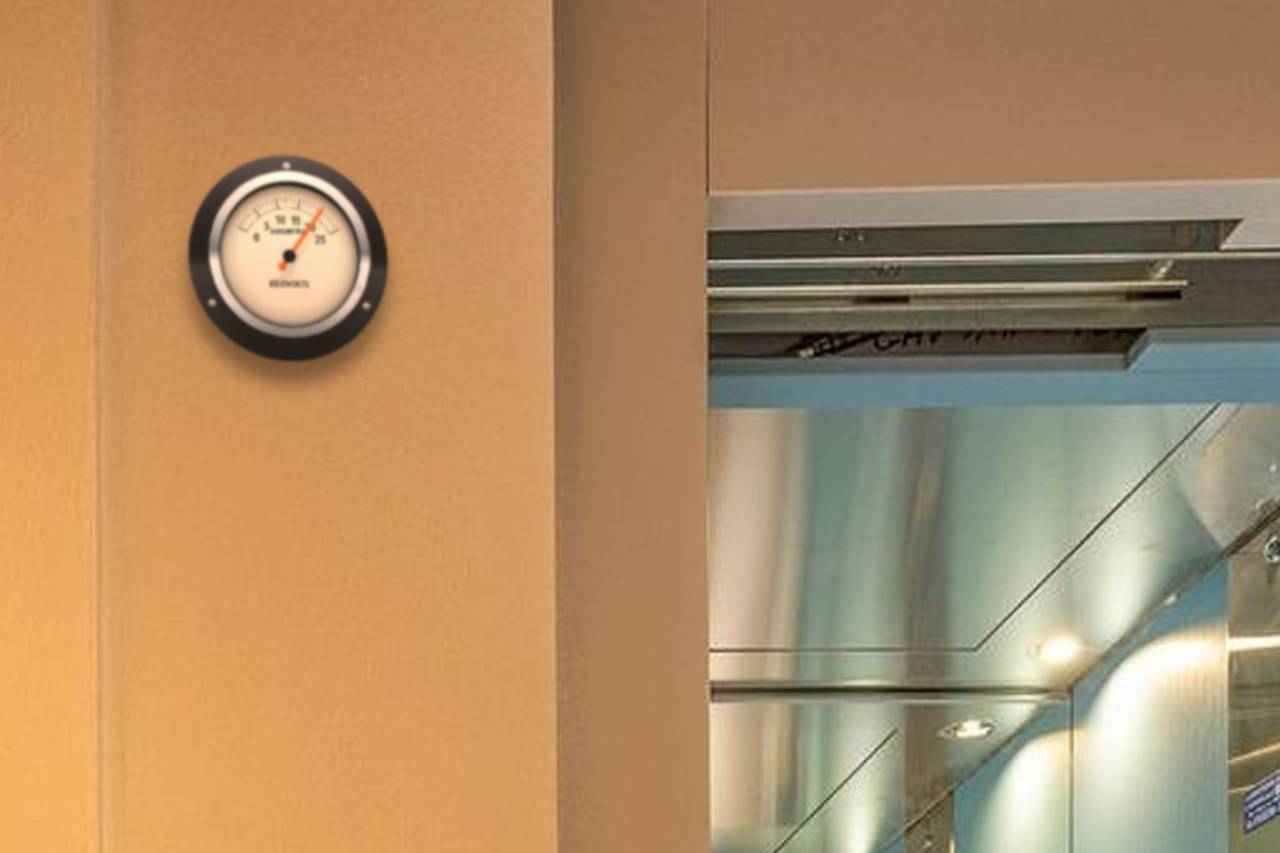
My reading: 20 (kV)
